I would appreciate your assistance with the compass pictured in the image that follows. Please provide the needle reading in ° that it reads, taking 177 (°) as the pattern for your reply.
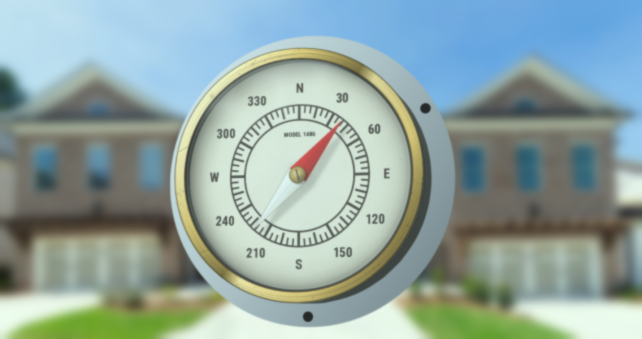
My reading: 40 (°)
